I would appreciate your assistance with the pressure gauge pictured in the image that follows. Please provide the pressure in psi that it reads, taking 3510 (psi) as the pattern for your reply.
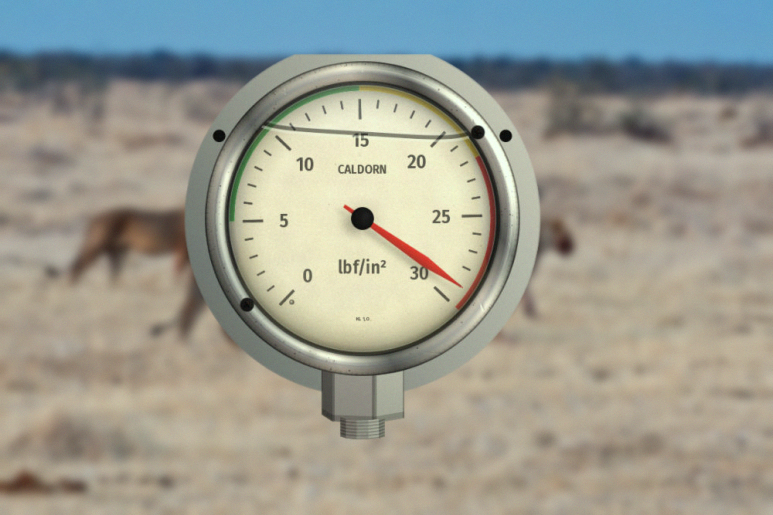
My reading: 29 (psi)
